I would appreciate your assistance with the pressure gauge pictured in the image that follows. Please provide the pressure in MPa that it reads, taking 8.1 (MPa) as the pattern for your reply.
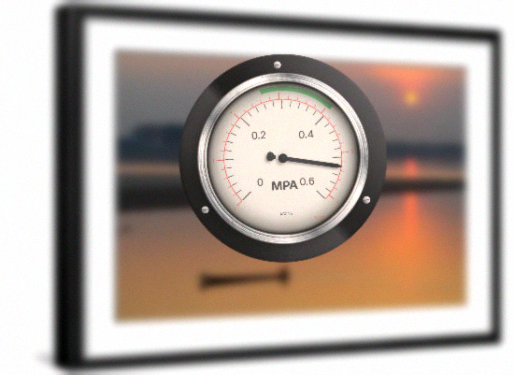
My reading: 0.52 (MPa)
